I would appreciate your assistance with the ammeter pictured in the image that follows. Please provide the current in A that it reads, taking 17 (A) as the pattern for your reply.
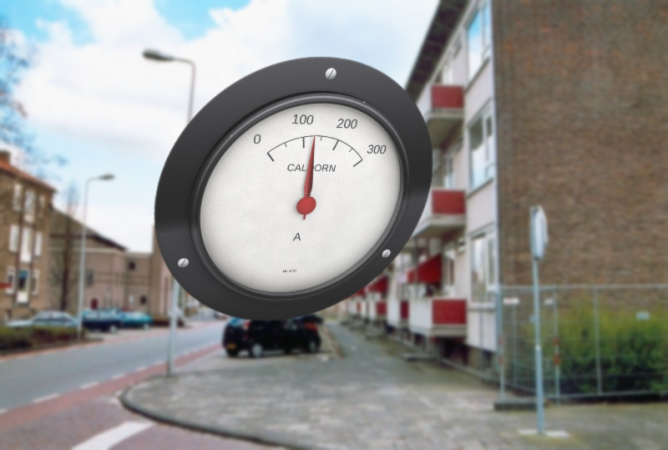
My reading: 125 (A)
